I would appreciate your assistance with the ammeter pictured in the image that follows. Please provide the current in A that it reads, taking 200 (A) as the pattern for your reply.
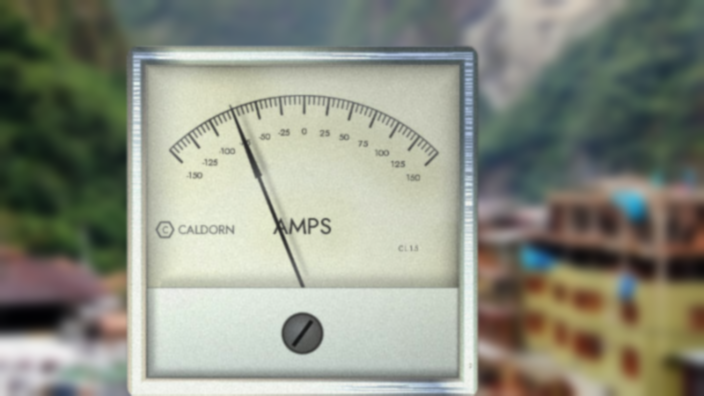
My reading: -75 (A)
